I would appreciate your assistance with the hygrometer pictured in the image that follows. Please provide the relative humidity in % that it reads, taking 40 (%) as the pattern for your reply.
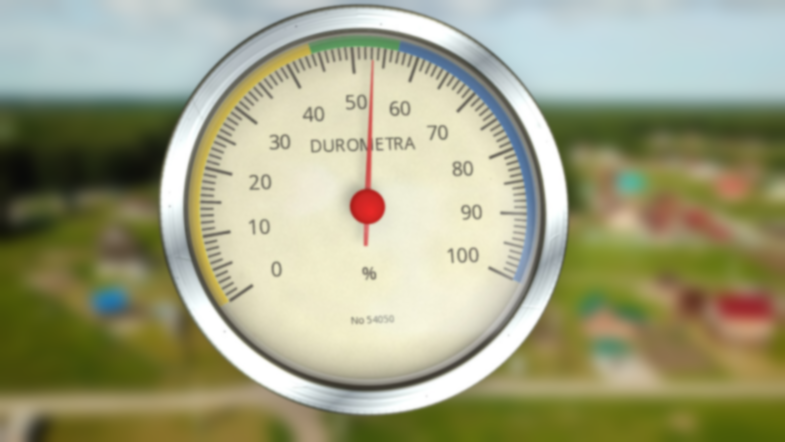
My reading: 53 (%)
